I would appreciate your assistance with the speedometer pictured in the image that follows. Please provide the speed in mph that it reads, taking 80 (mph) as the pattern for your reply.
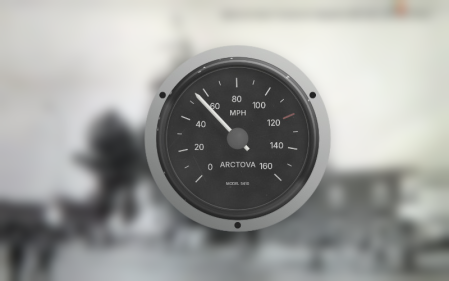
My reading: 55 (mph)
